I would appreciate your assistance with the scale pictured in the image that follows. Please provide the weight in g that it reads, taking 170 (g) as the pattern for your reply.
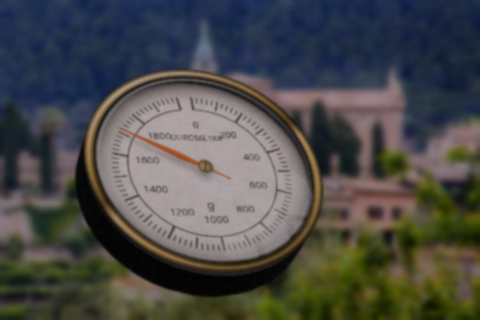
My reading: 1700 (g)
